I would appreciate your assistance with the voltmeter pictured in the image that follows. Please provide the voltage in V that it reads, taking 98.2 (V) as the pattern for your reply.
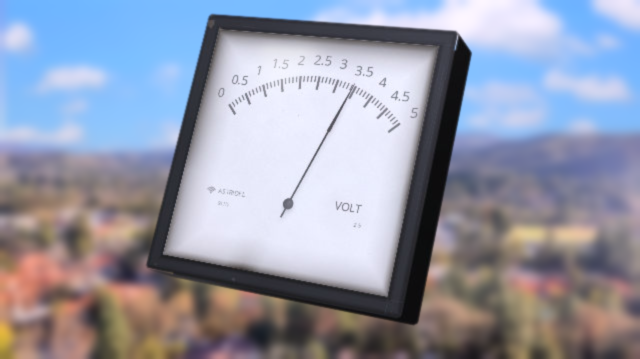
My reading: 3.5 (V)
